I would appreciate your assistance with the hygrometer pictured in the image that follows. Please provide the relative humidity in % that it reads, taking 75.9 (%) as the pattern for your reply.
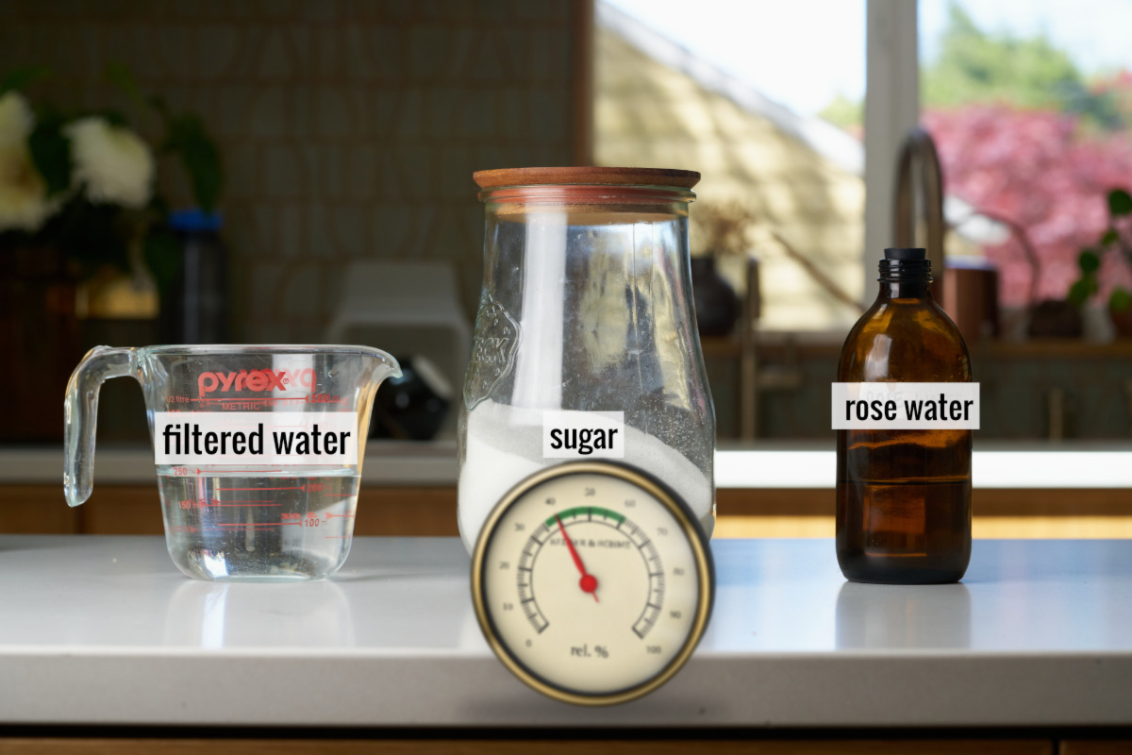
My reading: 40 (%)
